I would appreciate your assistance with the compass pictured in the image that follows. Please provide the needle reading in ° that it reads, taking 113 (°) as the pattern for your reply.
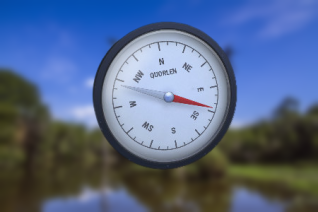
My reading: 115 (°)
